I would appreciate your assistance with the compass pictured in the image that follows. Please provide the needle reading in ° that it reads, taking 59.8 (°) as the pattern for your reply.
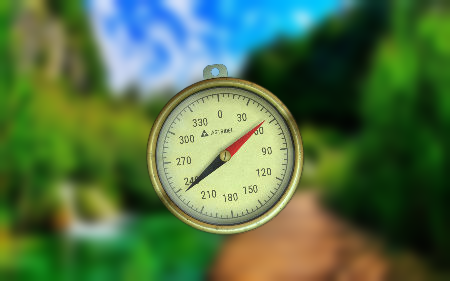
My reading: 55 (°)
